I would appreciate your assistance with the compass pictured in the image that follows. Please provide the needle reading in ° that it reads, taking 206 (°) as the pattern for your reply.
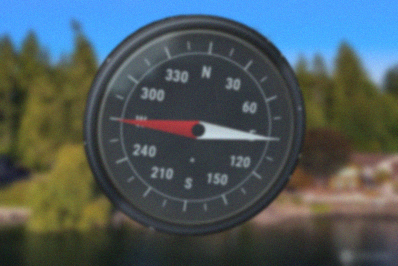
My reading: 270 (°)
